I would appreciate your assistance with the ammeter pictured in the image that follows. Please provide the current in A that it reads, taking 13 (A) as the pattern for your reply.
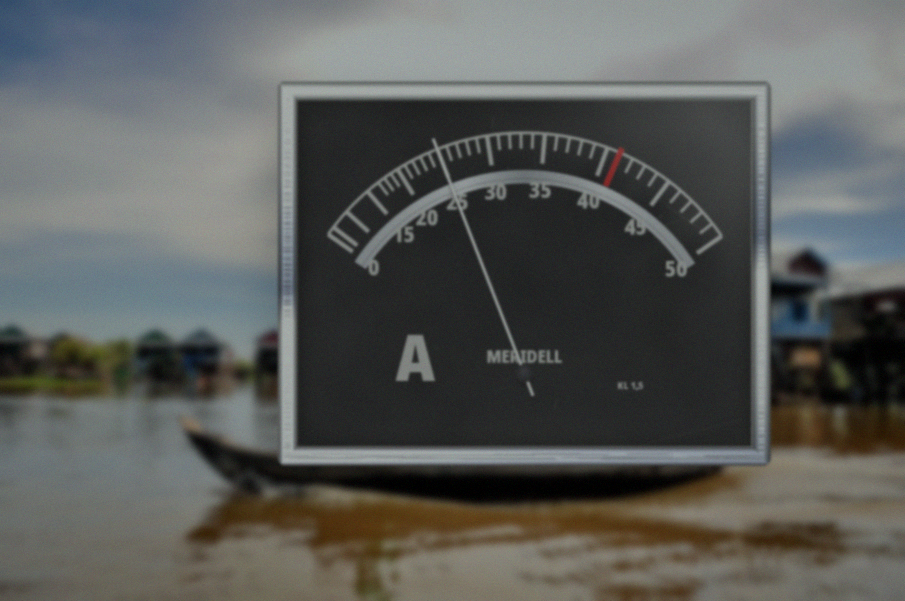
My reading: 25 (A)
